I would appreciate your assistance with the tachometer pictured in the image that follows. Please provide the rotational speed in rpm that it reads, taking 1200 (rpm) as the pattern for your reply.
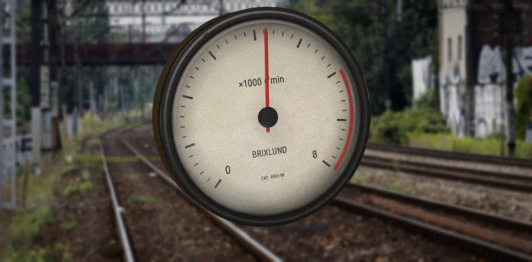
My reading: 4200 (rpm)
